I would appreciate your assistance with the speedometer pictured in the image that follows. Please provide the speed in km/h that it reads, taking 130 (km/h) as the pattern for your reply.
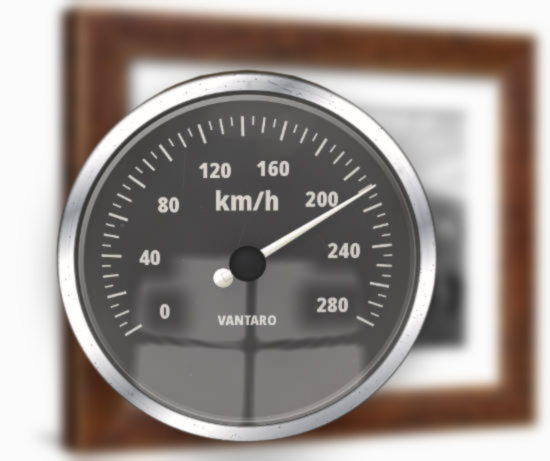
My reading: 210 (km/h)
